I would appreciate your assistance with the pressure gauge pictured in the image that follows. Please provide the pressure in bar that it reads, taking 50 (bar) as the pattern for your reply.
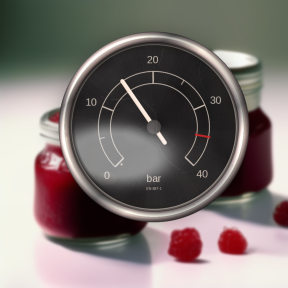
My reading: 15 (bar)
